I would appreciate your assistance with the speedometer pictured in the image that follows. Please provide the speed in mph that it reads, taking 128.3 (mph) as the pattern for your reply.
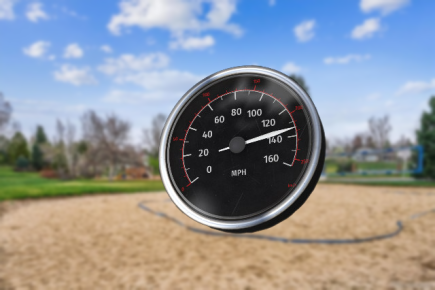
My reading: 135 (mph)
